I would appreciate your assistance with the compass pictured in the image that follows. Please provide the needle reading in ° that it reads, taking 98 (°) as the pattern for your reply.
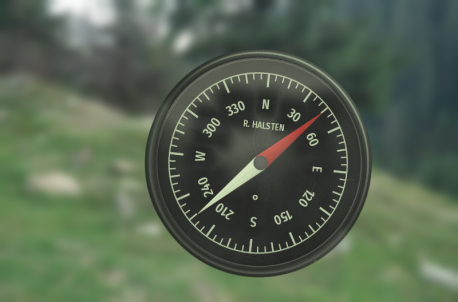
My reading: 45 (°)
